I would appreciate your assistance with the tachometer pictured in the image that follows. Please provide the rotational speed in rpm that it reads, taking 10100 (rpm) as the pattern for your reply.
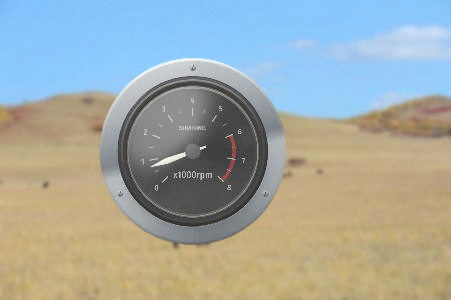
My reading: 750 (rpm)
